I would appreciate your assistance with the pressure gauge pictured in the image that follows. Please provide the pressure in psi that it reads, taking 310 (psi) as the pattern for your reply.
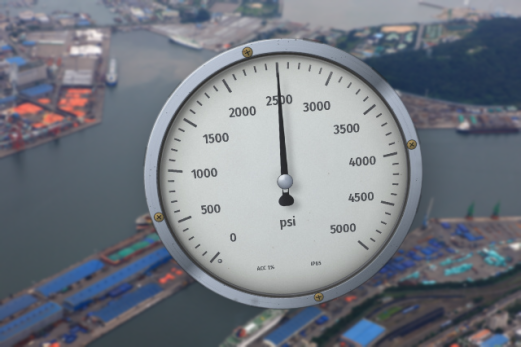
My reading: 2500 (psi)
